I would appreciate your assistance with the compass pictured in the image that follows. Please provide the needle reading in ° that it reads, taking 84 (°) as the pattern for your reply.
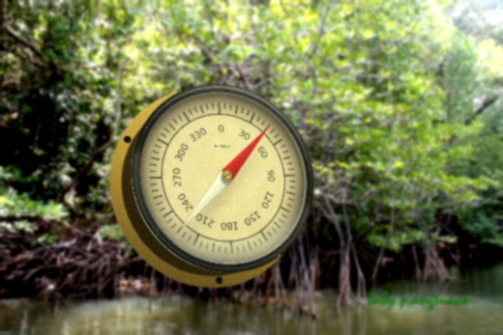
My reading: 45 (°)
